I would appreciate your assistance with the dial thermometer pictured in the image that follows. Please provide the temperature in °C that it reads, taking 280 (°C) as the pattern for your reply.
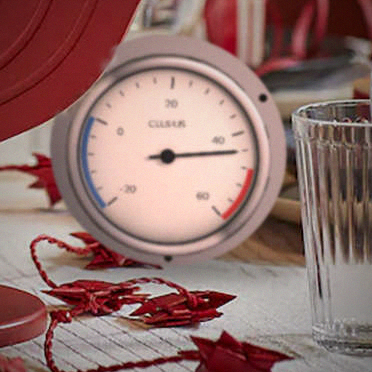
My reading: 44 (°C)
